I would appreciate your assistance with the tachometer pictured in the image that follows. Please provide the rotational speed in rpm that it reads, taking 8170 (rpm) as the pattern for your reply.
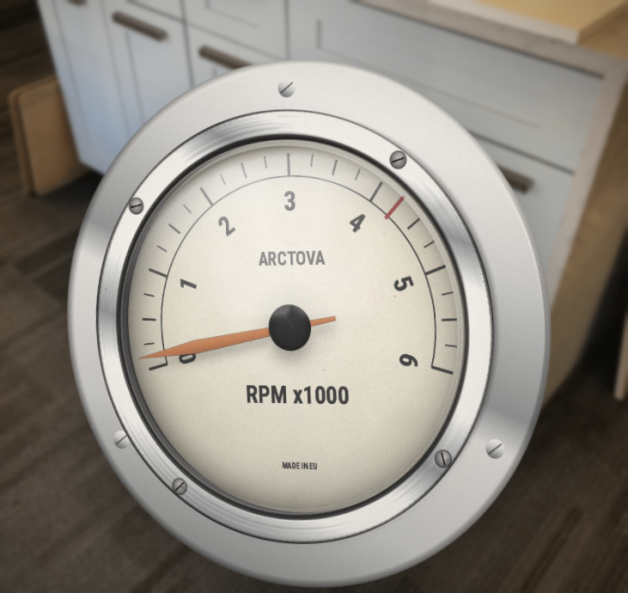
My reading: 125 (rpm)
